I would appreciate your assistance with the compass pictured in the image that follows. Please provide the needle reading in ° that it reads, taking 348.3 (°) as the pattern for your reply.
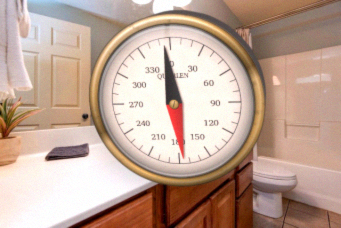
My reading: 175 (°)
